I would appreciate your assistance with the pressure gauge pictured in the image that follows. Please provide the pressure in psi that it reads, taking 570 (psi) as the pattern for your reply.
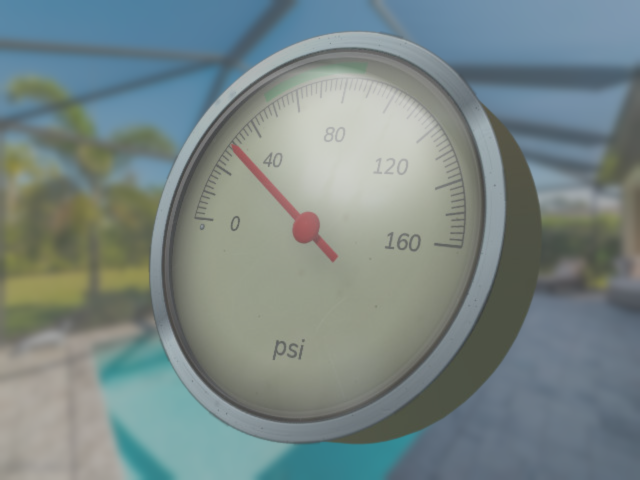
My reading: 30 (psi)
